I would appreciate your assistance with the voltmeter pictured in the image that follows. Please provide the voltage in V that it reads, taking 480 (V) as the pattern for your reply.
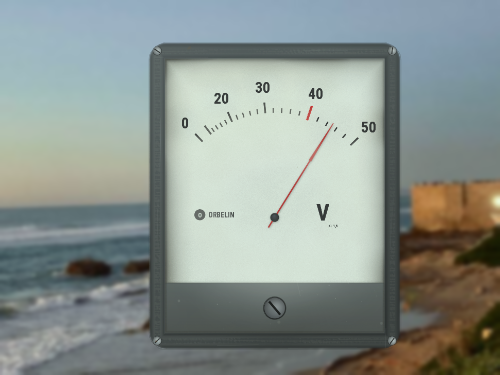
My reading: 45 (V)
